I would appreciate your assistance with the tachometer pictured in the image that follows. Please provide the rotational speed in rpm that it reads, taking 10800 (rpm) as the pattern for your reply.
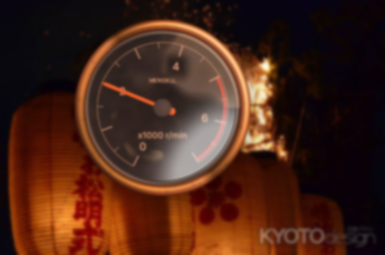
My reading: 2000 (rpm)
